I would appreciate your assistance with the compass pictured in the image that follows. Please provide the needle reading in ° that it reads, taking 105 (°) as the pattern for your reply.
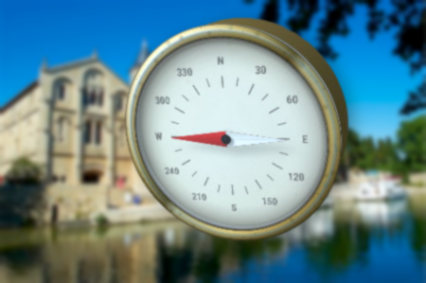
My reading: 270 (°)
